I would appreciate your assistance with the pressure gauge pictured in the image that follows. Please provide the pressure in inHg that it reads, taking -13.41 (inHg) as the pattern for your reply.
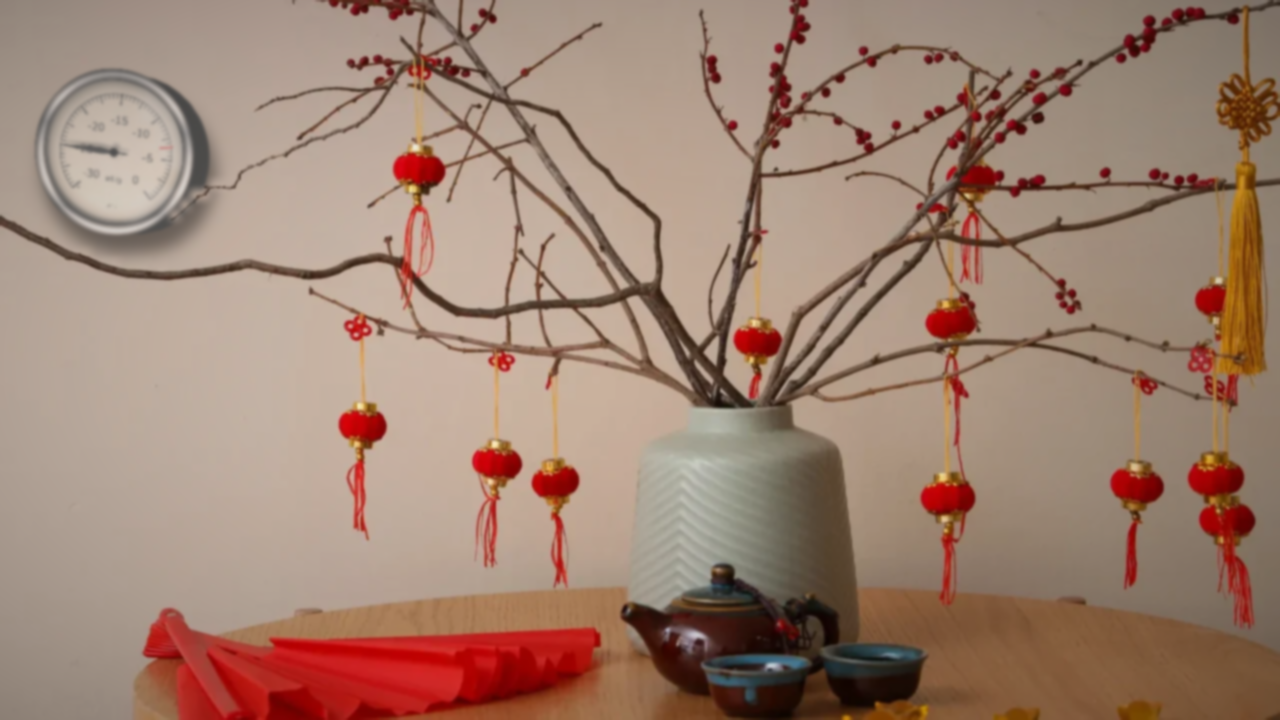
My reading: -25 (inHg)
